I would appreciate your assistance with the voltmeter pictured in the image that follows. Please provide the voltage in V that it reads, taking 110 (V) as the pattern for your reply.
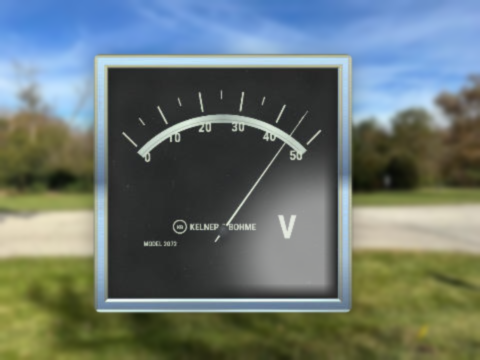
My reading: 45 (V)
